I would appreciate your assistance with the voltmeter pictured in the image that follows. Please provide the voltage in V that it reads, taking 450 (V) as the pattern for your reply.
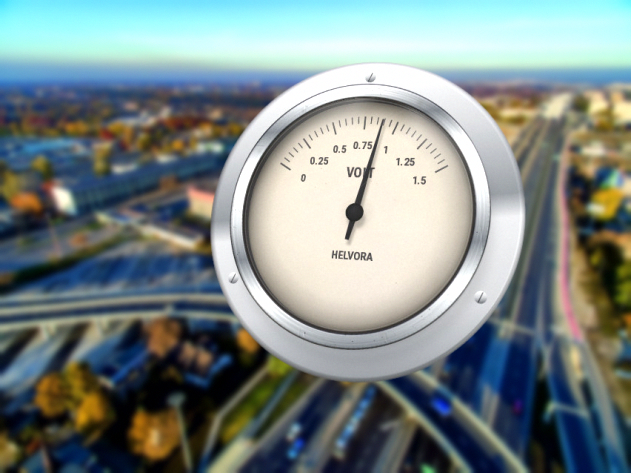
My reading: 0.9 (V)
